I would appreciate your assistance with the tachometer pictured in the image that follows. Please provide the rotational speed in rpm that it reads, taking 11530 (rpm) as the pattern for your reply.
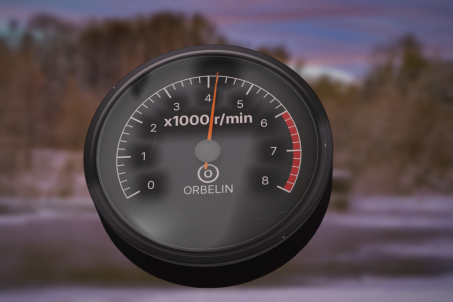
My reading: 4200 (rpm)
